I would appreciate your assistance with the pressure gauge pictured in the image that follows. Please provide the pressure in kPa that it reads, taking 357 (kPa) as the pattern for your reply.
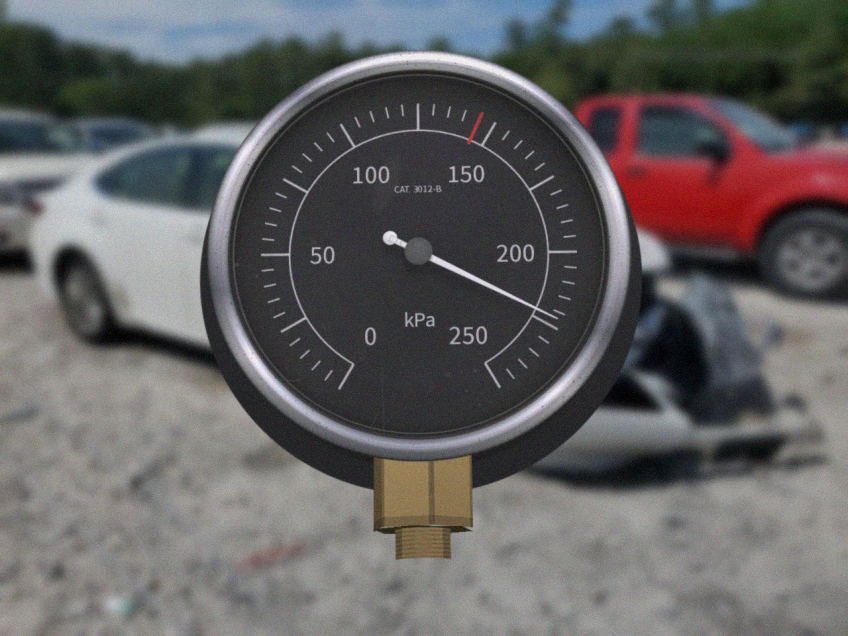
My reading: 222.5 (kPa)
